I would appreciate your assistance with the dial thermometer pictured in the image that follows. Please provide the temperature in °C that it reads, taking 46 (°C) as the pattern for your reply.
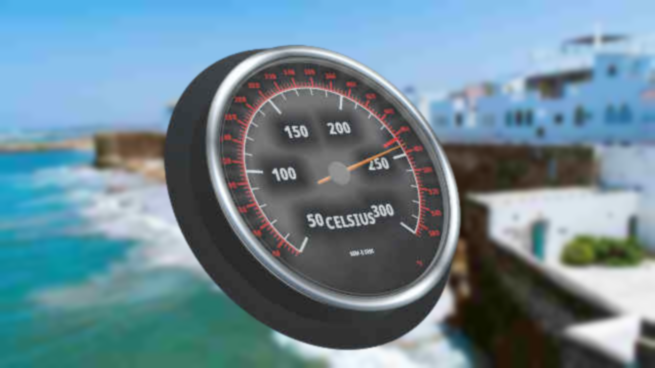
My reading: 245 (°C)
